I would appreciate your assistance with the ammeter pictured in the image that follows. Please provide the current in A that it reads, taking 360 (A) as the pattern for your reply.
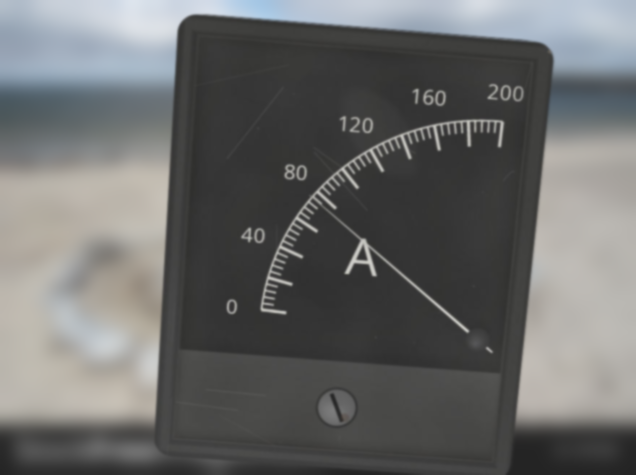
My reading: 76 (A)
